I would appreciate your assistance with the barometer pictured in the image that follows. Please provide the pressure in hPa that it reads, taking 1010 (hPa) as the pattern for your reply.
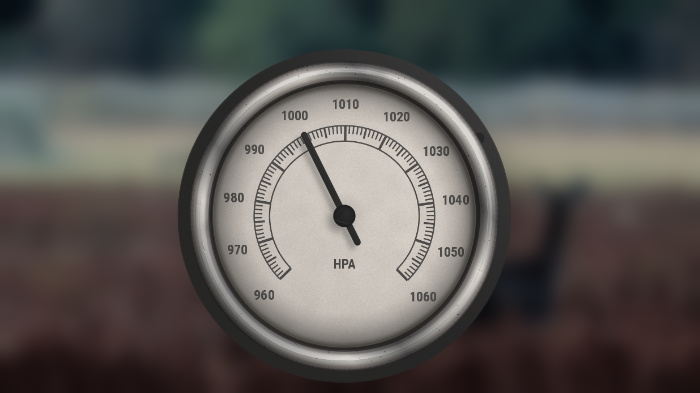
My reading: 1000 (hPa)
